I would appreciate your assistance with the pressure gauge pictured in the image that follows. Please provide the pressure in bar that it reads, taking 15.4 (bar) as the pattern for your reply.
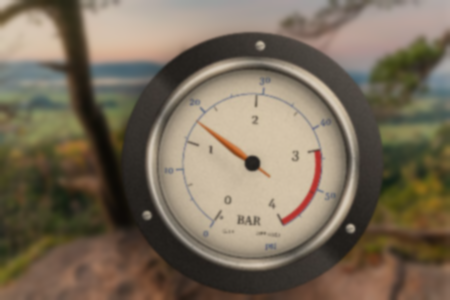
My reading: 1.25 (bar)
